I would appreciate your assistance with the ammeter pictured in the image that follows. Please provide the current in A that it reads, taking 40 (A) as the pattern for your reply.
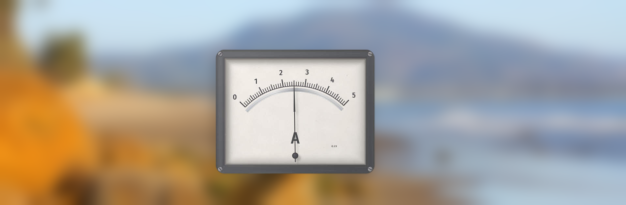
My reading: 2.5 (A)
